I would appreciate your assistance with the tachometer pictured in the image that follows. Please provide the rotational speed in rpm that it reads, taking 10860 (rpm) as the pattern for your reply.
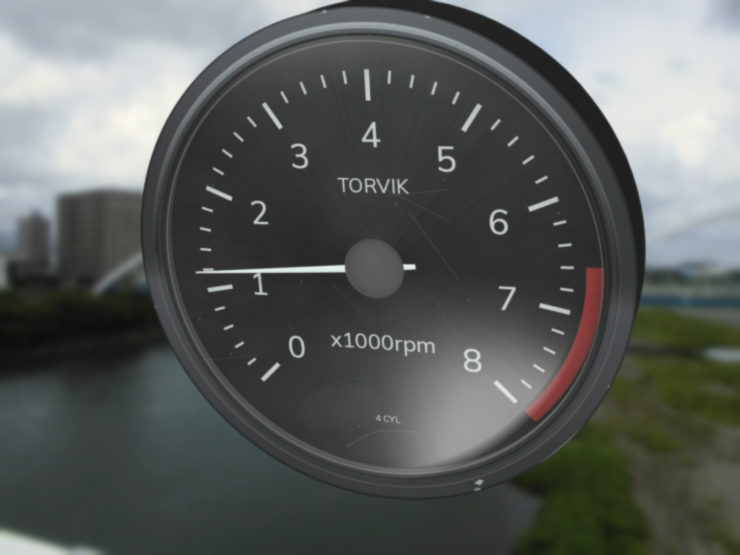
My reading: 1200 (rpm)
